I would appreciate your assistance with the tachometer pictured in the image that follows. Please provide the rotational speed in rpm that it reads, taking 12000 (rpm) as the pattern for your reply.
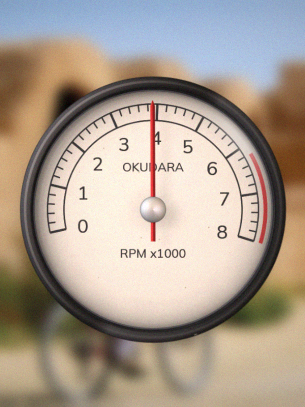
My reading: 3900 (rpm)
